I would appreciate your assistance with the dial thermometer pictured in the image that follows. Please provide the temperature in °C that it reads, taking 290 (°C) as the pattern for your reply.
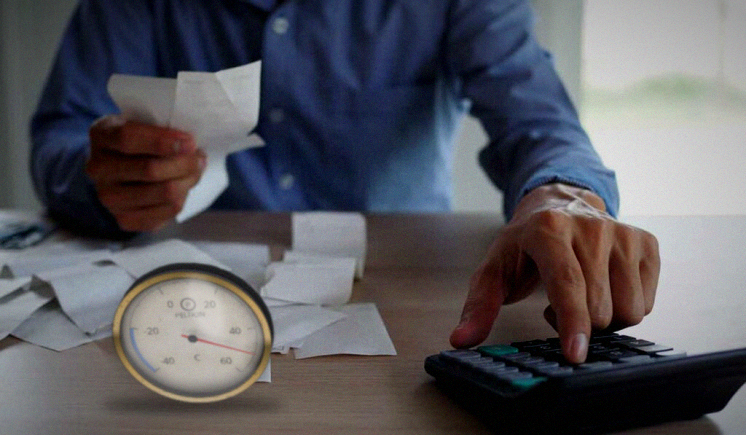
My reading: 50 (°C)
